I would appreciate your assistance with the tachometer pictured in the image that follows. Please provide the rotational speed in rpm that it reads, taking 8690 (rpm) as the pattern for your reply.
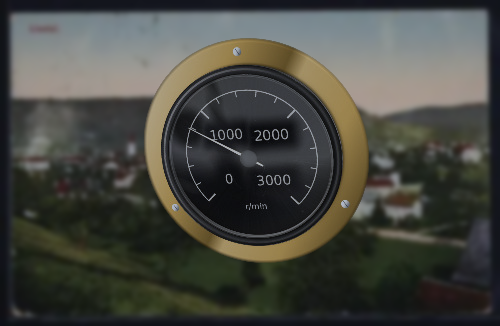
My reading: 800 (rpm)
